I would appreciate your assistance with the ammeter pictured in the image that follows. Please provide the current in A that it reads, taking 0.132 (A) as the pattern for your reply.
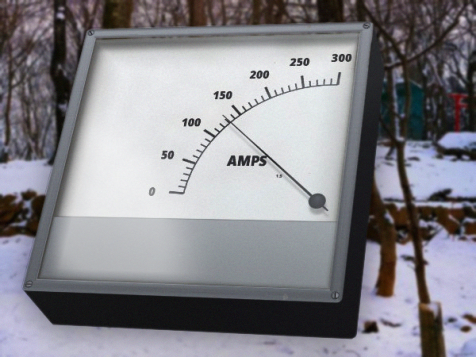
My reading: 130 (A)
